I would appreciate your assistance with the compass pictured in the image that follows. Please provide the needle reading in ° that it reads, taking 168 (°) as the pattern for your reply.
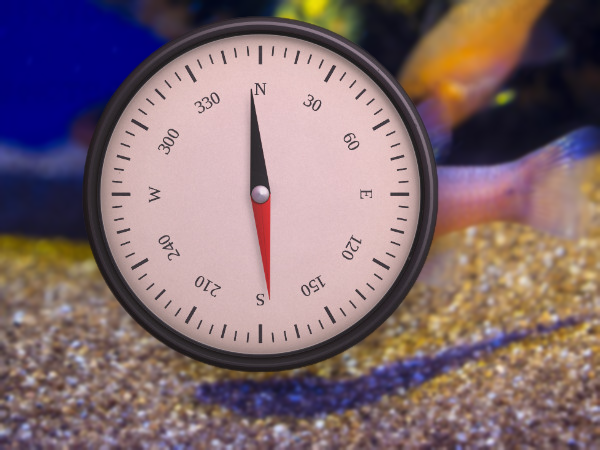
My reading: 175 (°)
